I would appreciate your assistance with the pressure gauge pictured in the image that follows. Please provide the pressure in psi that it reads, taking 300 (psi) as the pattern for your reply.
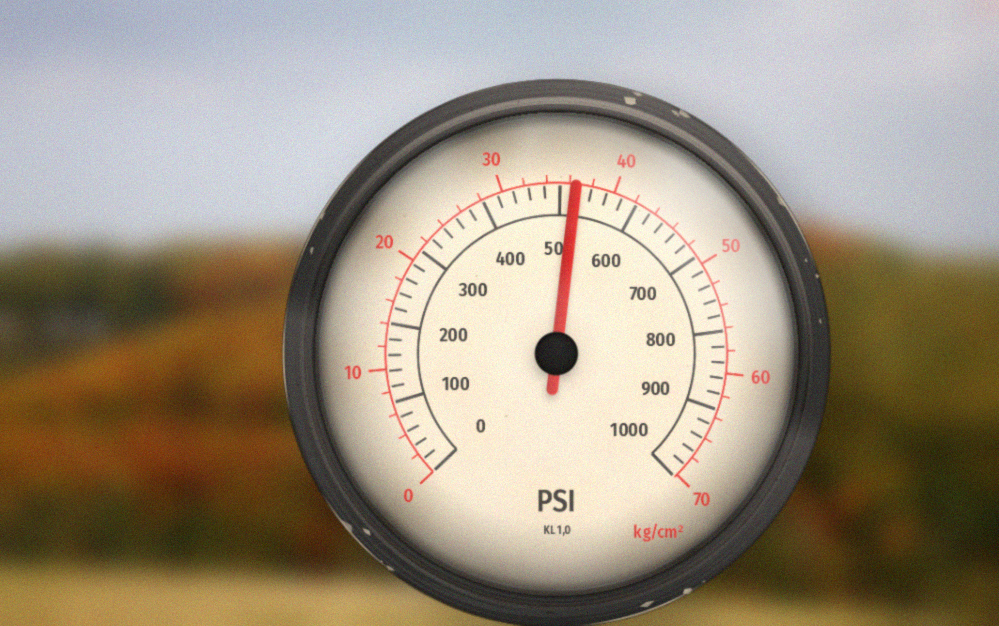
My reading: 520 (psi)
